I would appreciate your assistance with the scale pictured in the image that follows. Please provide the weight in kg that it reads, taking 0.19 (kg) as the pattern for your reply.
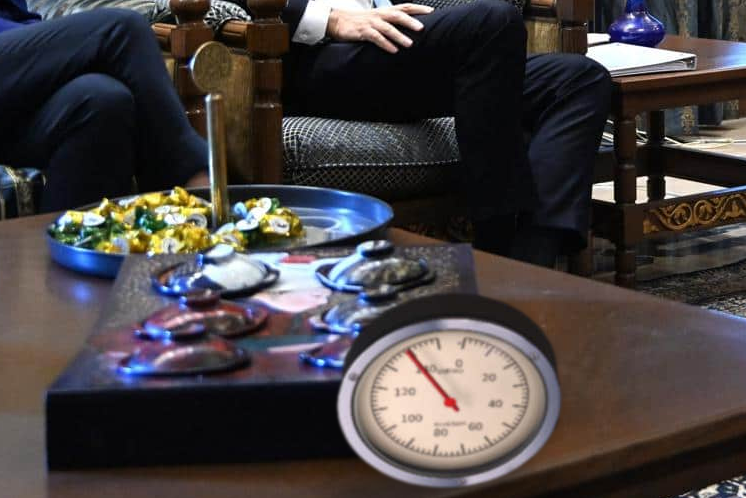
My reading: 140 (kg)
